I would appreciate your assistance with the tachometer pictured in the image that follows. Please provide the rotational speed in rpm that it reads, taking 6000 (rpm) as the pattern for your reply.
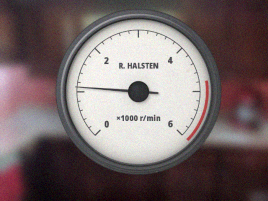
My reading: 1100 (rpm)
